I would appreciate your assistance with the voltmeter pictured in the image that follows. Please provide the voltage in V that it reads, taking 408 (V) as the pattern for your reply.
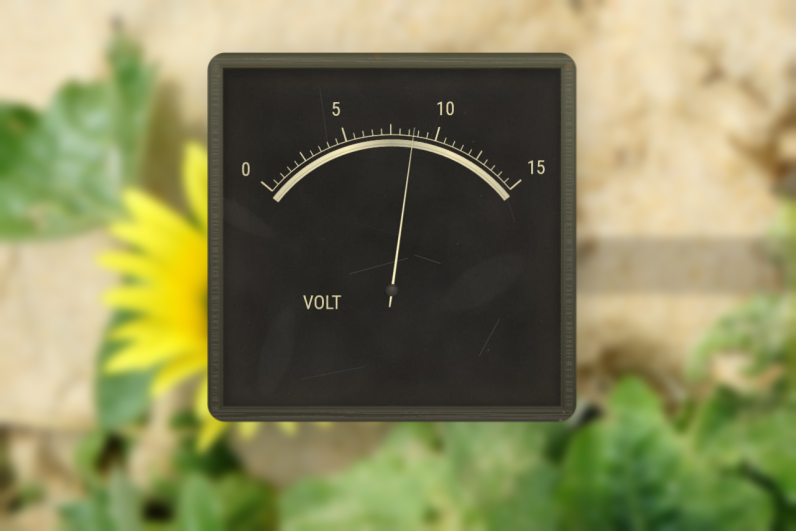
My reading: 8.75 (V)
